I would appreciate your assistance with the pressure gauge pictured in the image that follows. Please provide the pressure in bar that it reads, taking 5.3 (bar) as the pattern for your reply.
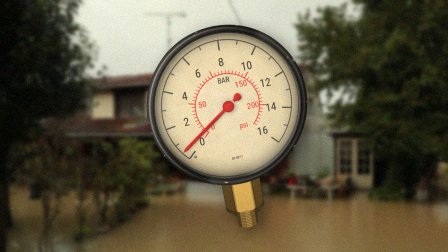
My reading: 0.5 (bar)
